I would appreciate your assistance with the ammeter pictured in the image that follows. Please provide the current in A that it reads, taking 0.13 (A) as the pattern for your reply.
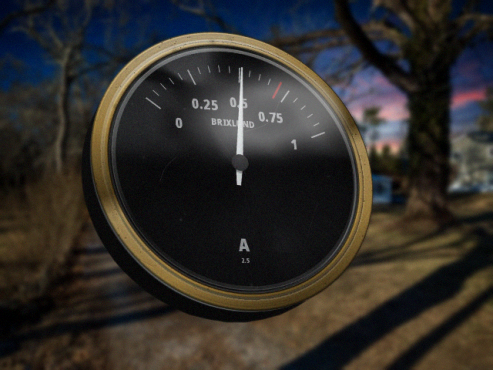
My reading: 0.5 (A)
